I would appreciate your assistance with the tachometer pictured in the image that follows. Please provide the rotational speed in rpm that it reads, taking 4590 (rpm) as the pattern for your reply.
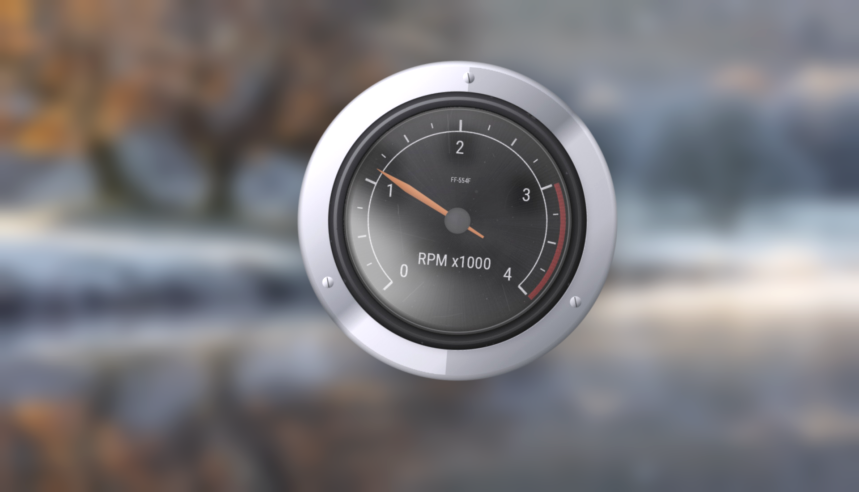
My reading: 1125 (rpm)
